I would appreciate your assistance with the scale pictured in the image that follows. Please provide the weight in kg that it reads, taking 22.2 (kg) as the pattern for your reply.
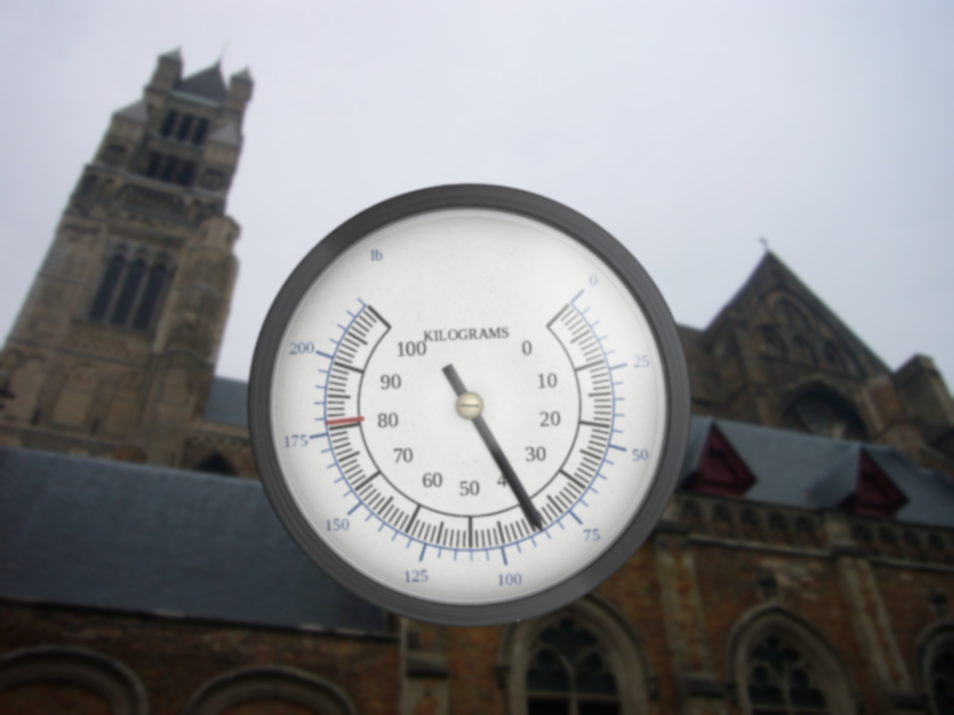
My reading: 39 (kg)
